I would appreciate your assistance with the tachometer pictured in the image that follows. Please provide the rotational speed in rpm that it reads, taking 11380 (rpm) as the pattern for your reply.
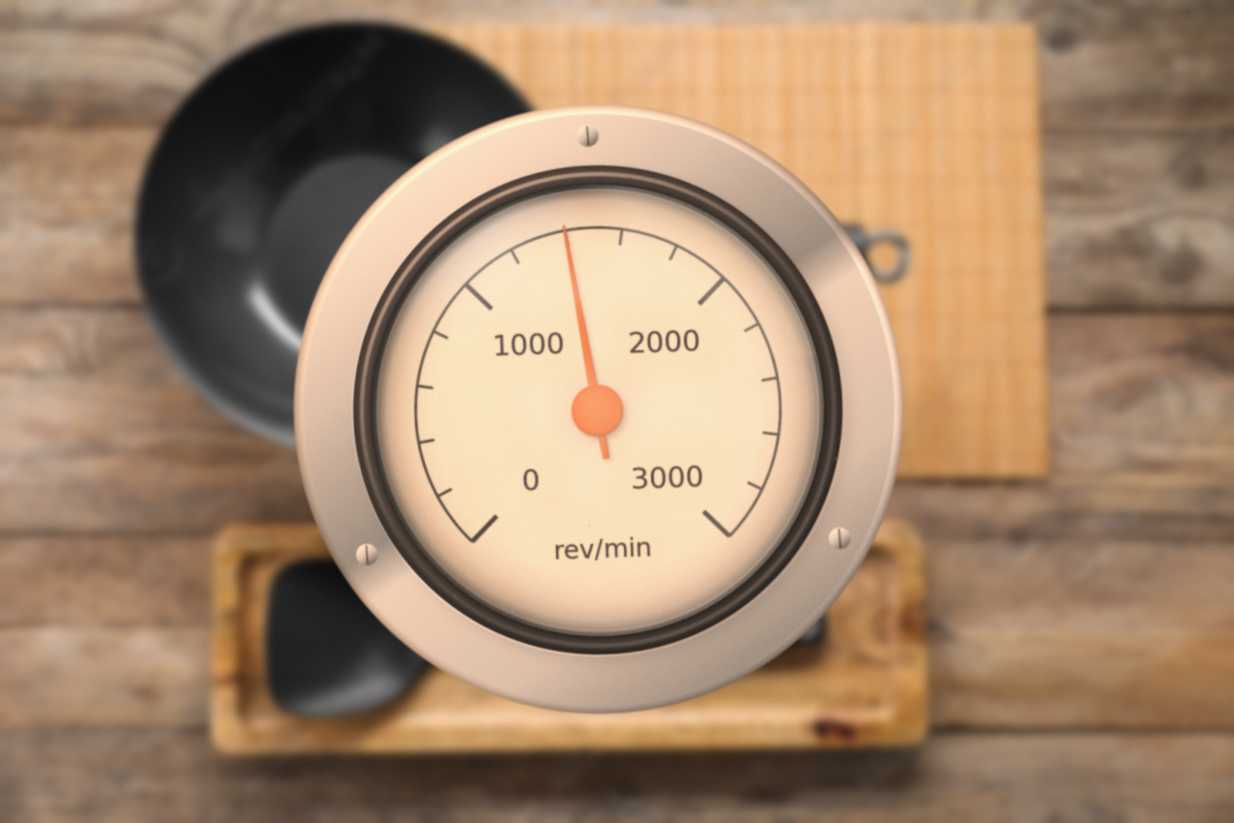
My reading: 1400 (rpm)
